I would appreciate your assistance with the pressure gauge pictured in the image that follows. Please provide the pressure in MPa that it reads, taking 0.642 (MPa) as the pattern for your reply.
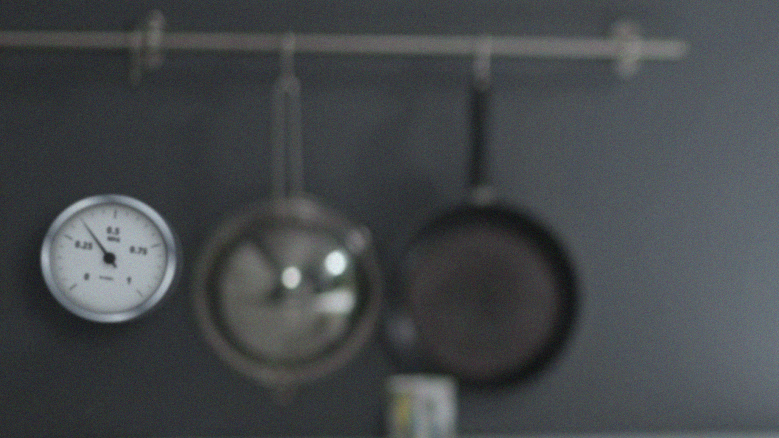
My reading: 0.35 (MPa)
